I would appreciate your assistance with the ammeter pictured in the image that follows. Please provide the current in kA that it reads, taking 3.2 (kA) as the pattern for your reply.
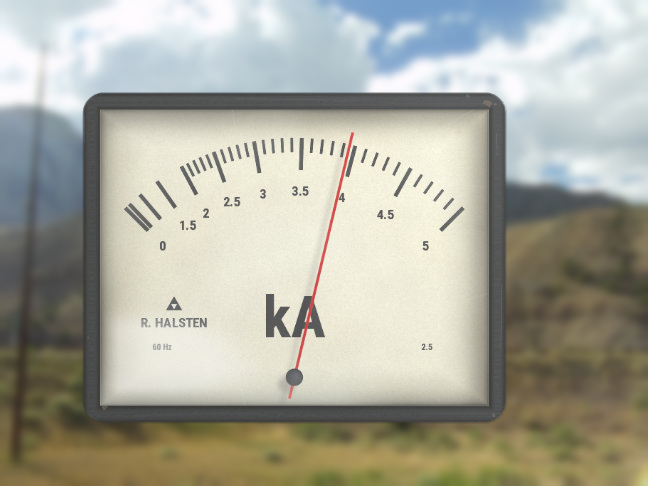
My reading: 3.95 (kA)
